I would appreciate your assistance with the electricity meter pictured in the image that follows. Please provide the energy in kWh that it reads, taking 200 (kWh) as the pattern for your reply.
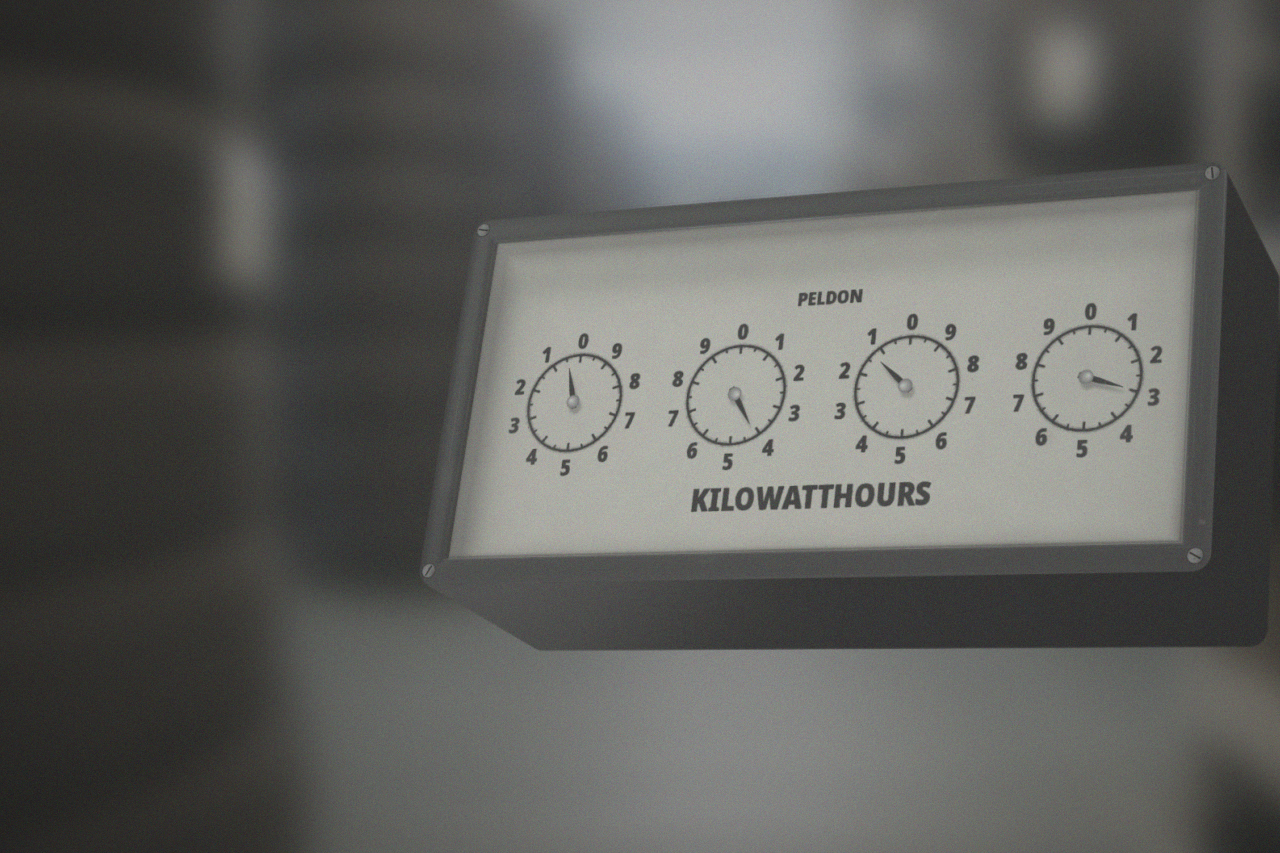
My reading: 413 (kWh)
